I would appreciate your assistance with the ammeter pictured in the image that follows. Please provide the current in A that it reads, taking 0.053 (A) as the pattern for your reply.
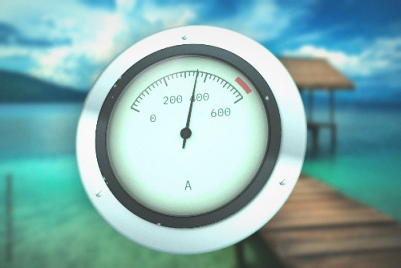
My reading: 360 (A)
